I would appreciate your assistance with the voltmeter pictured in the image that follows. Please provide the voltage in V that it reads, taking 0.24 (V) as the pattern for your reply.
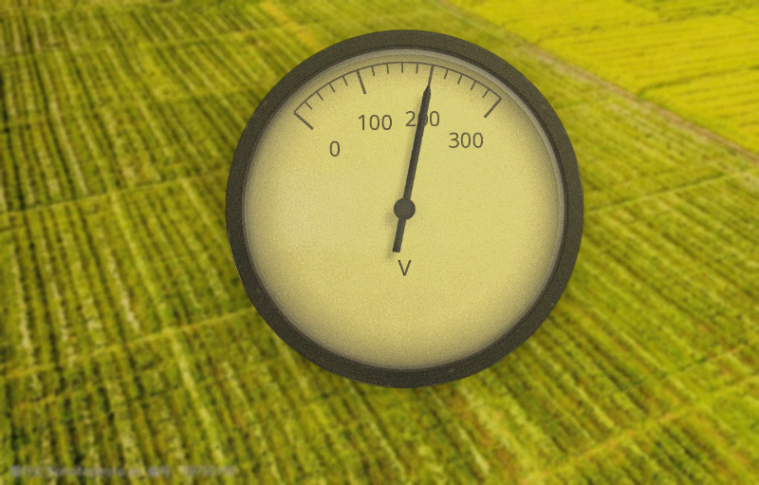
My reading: 200 (V)
